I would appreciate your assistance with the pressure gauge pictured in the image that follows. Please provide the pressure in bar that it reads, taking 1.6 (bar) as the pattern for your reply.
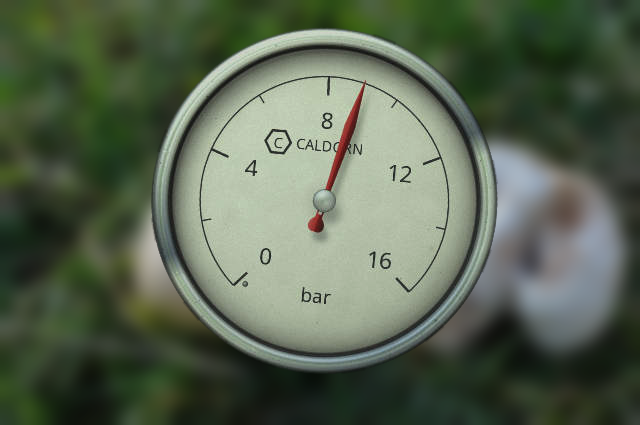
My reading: 9 (bar)
